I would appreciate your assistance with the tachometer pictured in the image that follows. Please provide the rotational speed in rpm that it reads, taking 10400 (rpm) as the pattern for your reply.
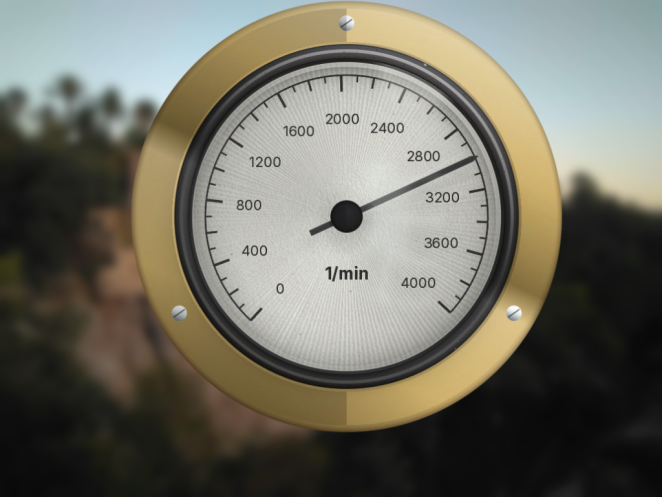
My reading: 3000 (rpm)
